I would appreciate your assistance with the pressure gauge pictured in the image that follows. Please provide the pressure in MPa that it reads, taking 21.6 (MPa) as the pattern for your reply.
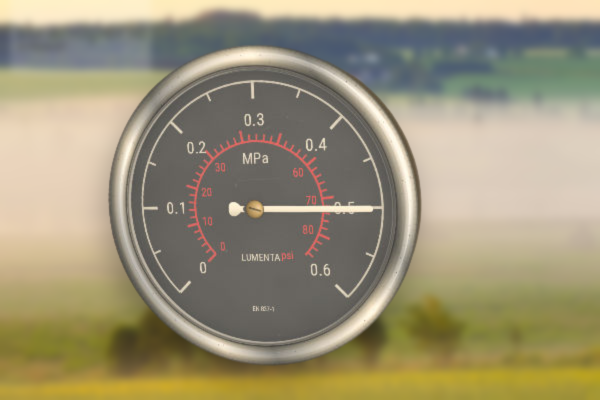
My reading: 0.5 (MPa)
